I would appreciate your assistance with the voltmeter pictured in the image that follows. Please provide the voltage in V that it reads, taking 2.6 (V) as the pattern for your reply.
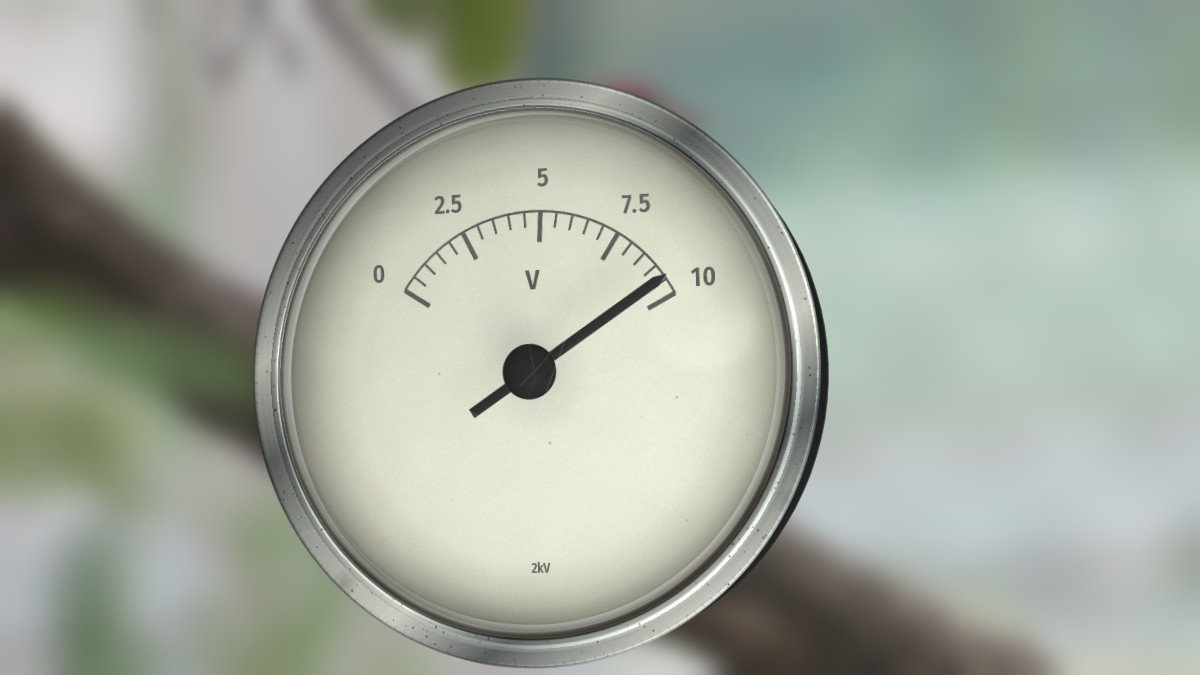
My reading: 9.5 (V)
